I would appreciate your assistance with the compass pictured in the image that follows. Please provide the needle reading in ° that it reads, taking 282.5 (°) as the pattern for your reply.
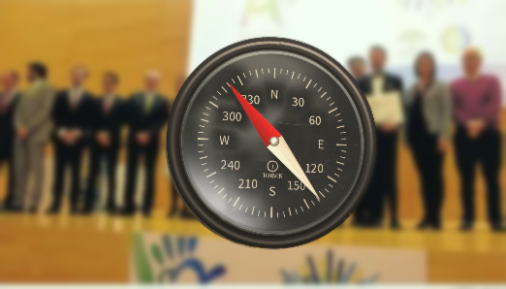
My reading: 320 (°)
